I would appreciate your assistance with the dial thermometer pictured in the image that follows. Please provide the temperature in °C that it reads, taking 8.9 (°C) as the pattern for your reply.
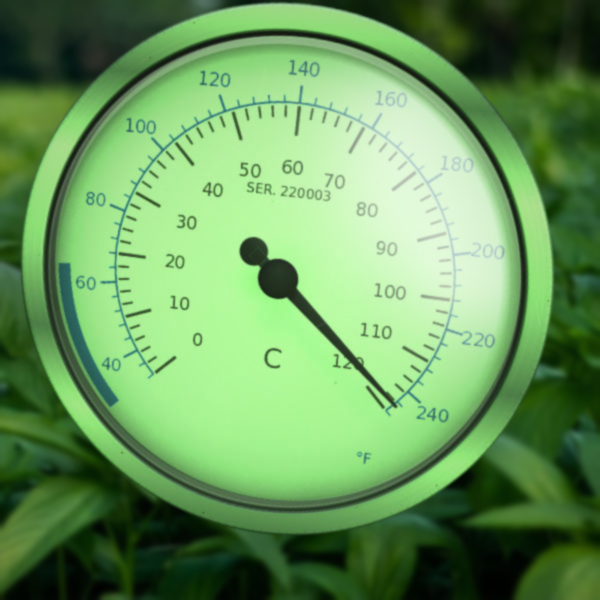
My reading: 118 (°C)
